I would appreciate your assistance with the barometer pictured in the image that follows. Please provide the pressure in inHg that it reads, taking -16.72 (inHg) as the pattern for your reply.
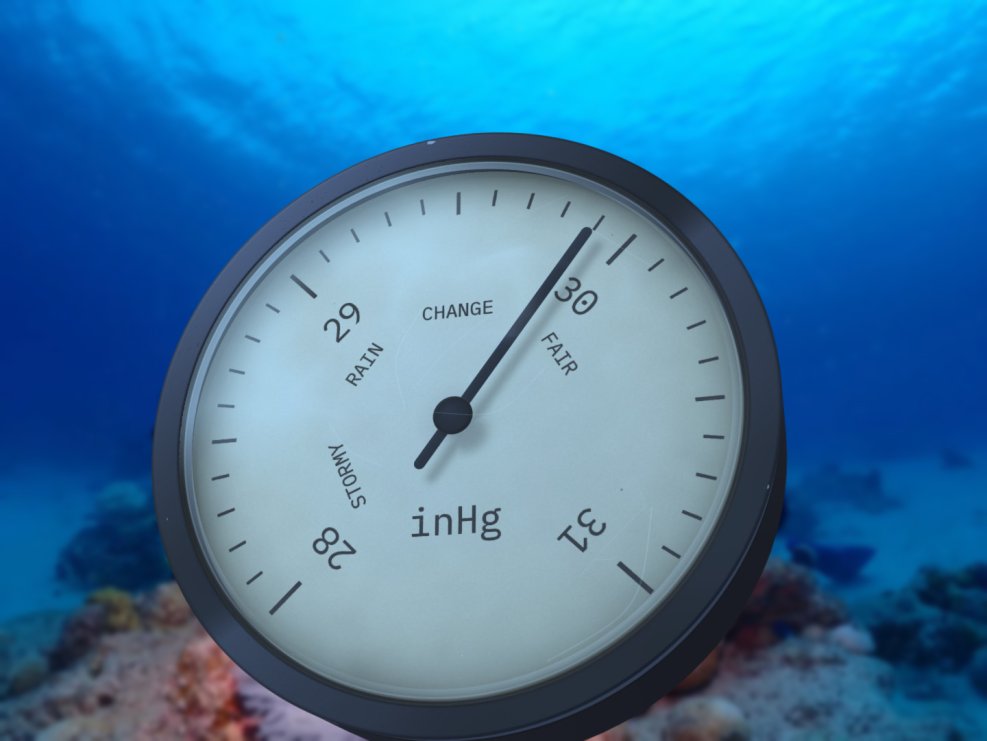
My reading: 29.9 (inHg)
